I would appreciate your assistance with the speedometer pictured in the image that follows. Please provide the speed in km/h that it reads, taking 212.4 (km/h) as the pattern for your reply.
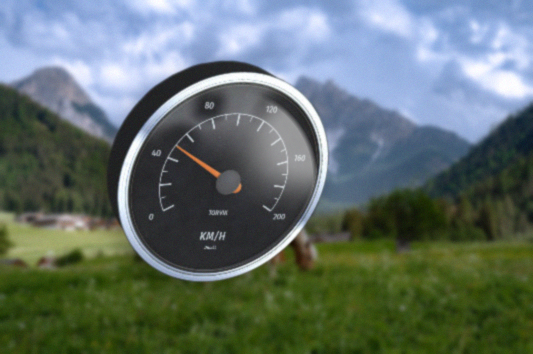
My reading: 50 (km/h)
